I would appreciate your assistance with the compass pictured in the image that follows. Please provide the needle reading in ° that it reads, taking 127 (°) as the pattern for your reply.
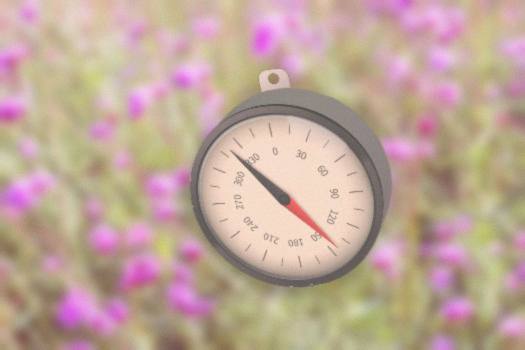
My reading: 142.5 (°)
